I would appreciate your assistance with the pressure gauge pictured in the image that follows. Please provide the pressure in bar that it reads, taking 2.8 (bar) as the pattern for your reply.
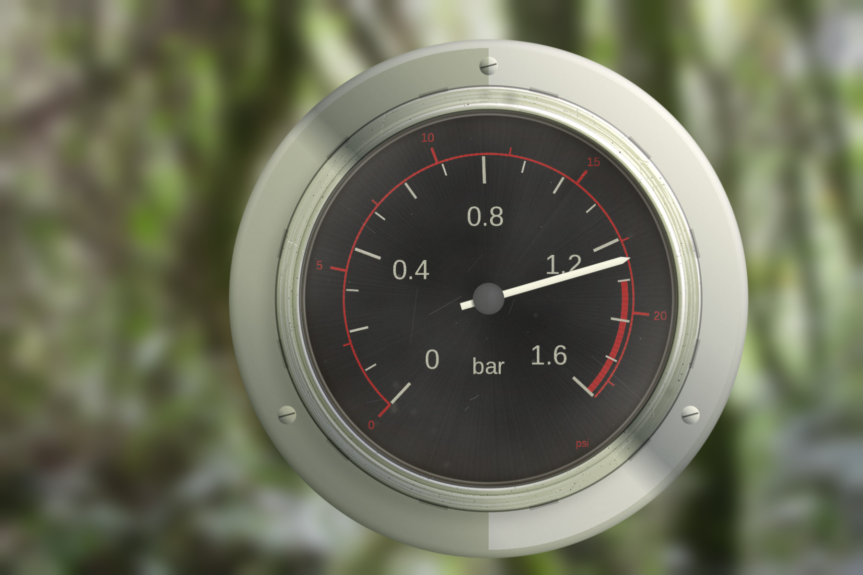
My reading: 1.25 (bar)
